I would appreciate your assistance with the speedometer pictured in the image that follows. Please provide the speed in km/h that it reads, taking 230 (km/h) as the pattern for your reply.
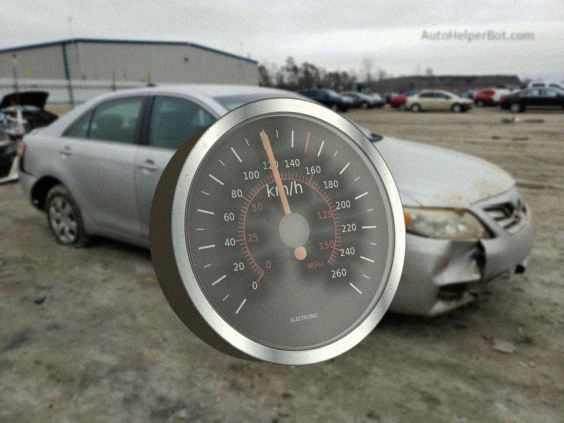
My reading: 120 (km/h)
